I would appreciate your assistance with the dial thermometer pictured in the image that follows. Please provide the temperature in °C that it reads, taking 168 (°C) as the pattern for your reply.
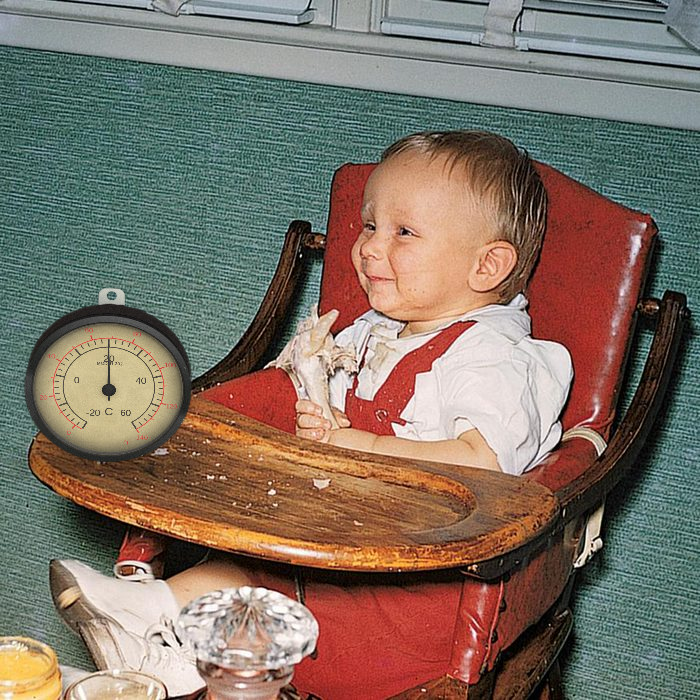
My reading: 20 (°C)
